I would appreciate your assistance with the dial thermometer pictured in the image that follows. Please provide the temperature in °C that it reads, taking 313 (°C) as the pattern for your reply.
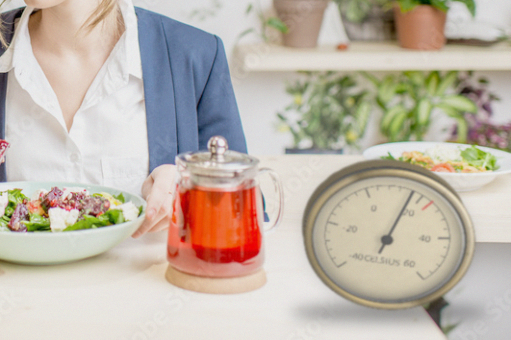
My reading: 16 (°C)
